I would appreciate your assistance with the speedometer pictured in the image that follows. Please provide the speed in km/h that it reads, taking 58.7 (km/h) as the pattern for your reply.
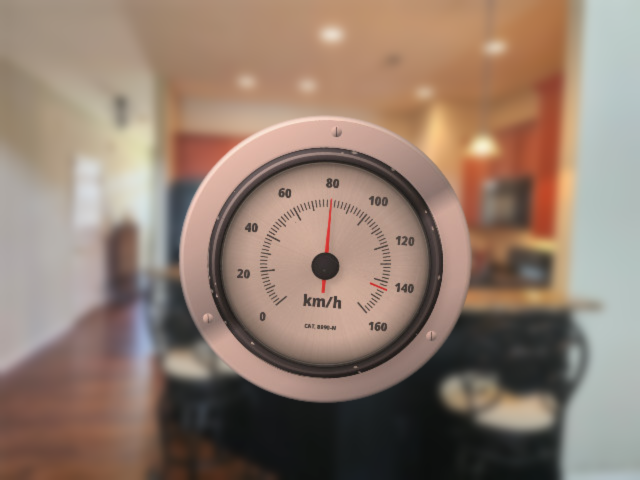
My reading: 80 (km/h)
